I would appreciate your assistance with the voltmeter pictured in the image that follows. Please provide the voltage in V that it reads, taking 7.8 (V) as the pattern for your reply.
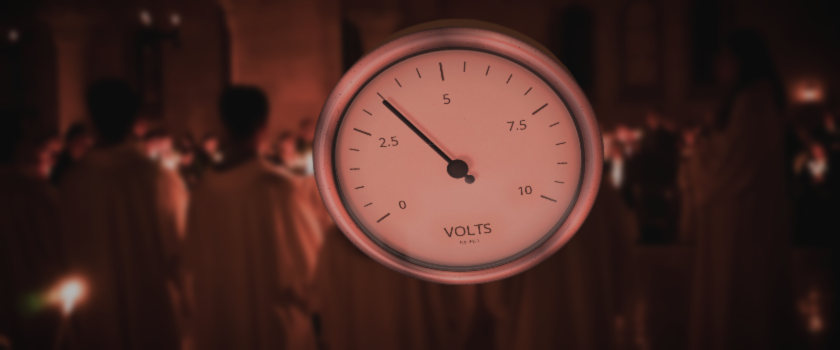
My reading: 3.5 (V)
